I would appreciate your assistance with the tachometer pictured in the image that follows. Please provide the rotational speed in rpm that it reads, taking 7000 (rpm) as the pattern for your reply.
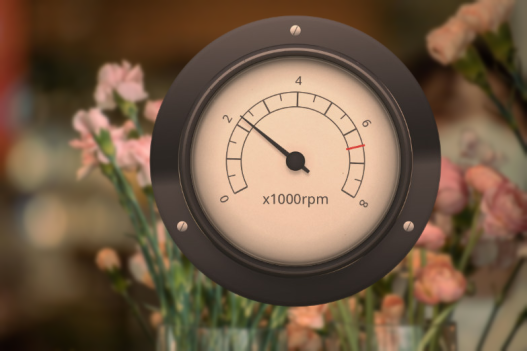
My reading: 2250 (rpm)
